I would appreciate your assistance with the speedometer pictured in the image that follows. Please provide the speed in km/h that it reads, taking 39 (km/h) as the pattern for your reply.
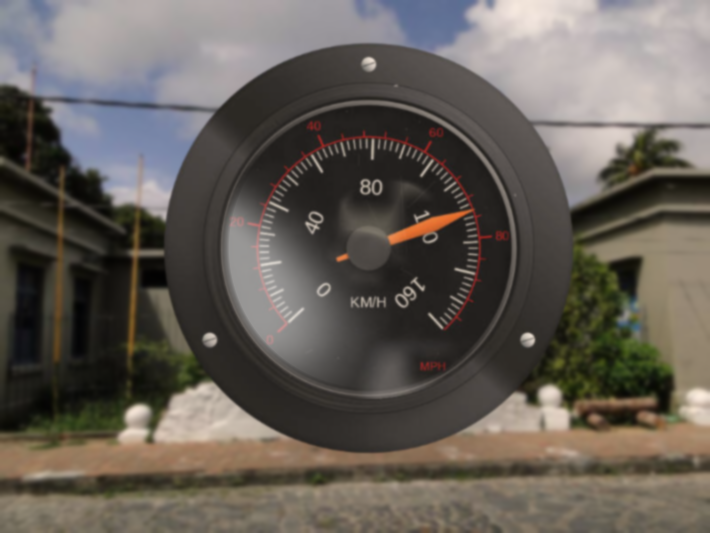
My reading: 120 (km/h)
